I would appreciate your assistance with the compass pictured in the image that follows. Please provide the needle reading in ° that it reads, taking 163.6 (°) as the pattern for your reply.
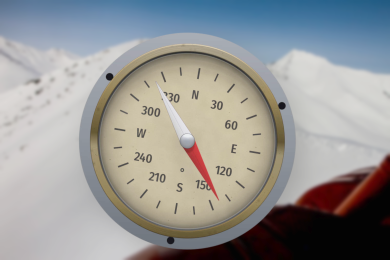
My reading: 142.5 (°)
